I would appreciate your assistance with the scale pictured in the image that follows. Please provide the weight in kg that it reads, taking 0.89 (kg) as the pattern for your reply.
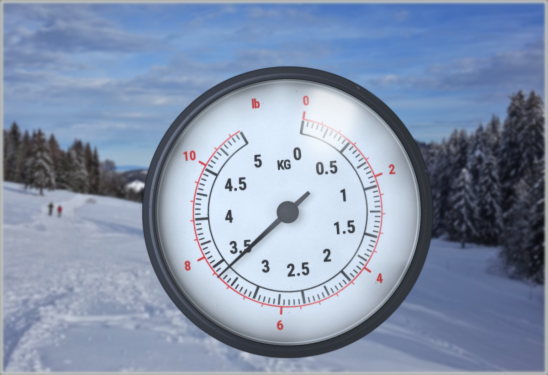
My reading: 3.4 (kg)
